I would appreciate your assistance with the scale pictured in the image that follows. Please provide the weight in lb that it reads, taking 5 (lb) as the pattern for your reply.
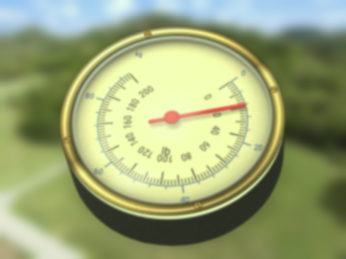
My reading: 20 (lb)
